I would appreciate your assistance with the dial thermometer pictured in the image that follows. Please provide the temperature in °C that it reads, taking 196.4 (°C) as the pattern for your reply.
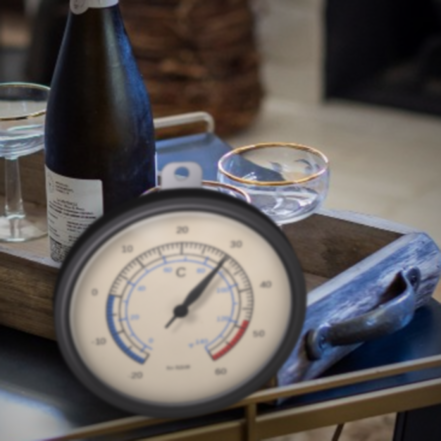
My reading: 30 (°C)
